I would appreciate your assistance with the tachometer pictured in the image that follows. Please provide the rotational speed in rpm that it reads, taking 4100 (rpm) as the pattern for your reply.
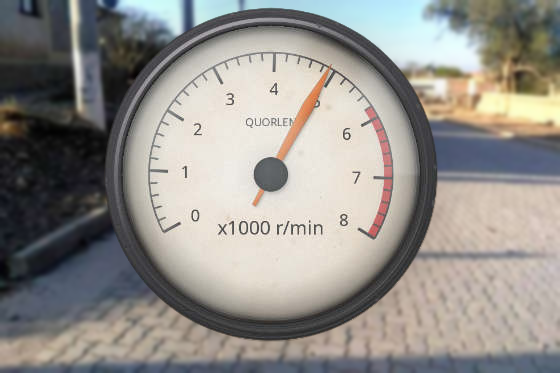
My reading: 4900 (rpm)
